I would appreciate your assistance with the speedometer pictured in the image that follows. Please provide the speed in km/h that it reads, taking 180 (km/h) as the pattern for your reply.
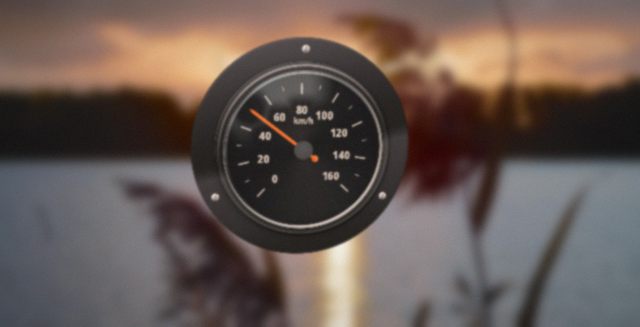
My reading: 50 (km/h)
